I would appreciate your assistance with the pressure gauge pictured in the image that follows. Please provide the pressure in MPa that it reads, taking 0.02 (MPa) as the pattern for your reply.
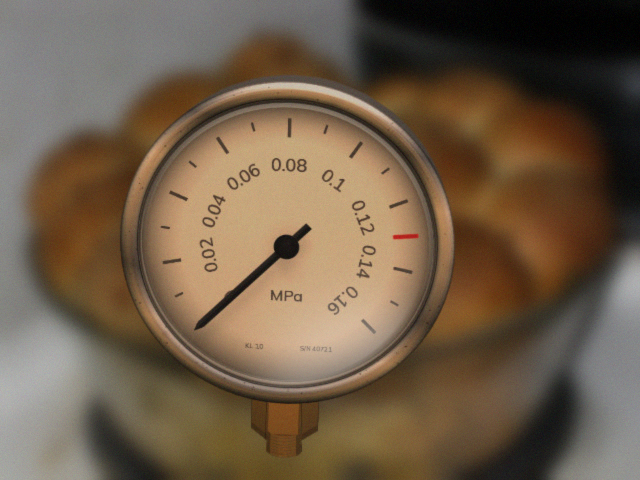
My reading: 0 (MPa)
